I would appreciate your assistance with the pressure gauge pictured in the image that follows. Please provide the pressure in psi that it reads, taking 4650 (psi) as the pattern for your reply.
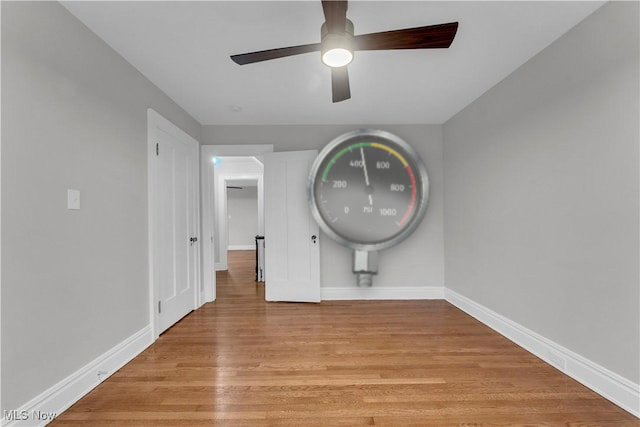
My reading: 450 (psi)
